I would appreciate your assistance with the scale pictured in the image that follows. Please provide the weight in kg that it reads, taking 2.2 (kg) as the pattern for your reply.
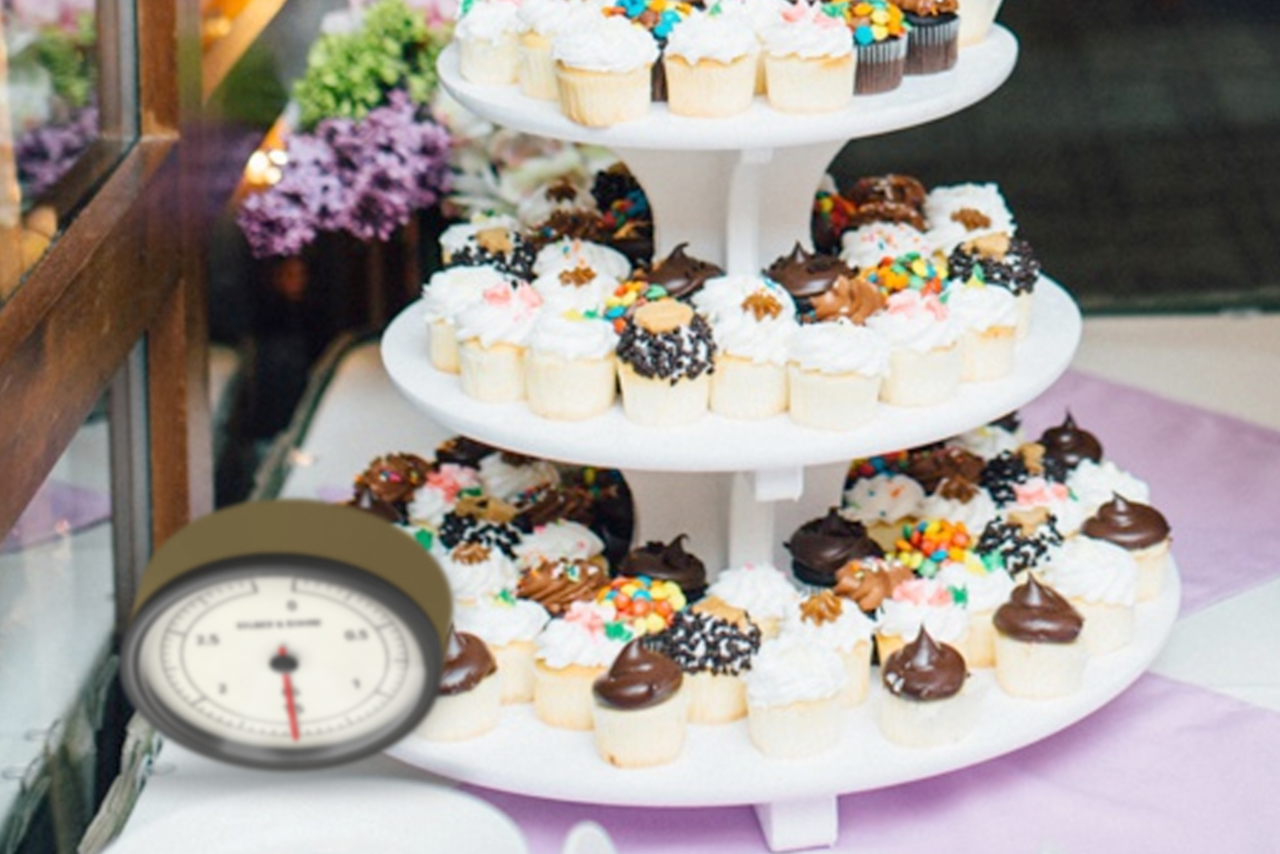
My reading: 1.5 (kg)
